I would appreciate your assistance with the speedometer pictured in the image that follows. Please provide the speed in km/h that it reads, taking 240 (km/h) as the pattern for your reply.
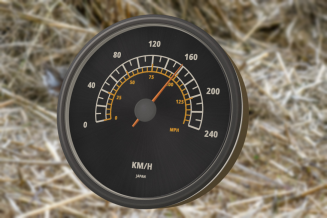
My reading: 160 (km/h)
